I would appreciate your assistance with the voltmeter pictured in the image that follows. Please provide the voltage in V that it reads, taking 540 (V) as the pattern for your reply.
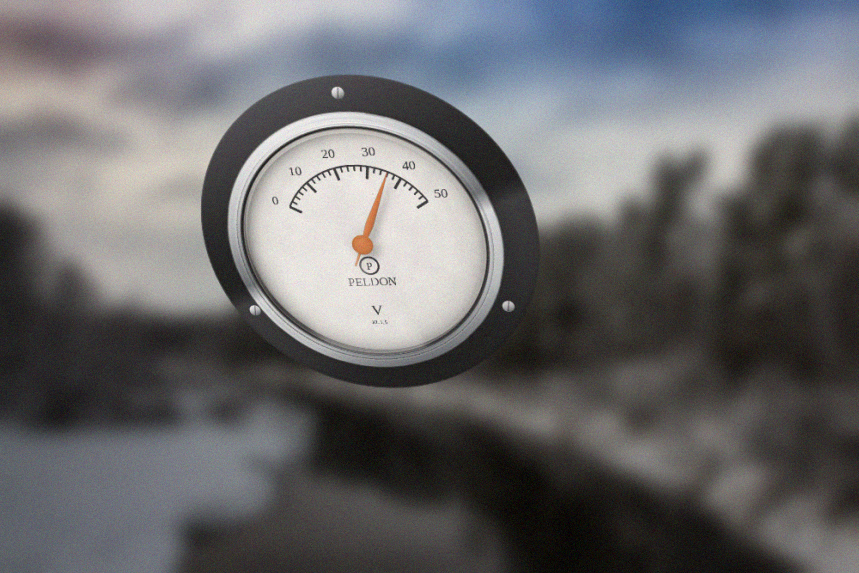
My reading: 36 (V)
